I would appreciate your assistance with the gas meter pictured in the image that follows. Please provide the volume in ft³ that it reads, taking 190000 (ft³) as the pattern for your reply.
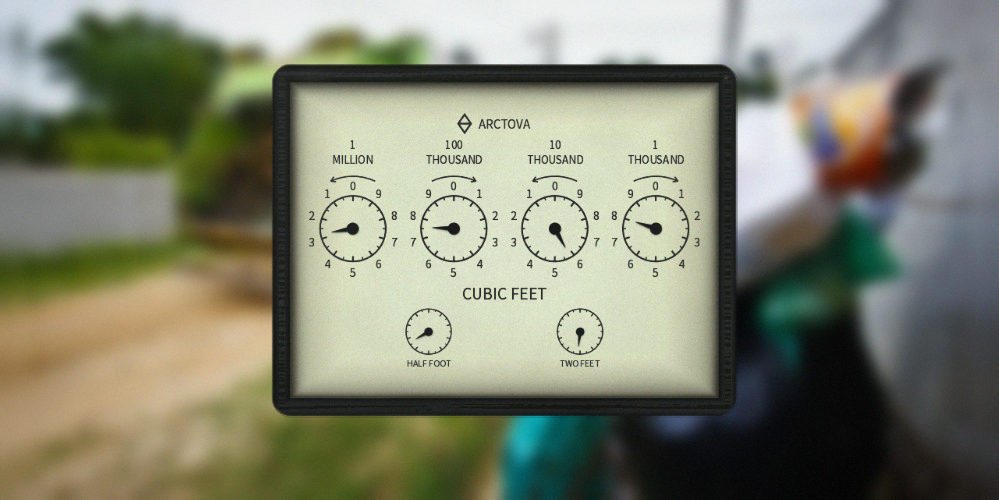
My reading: 275800 (ft³)
